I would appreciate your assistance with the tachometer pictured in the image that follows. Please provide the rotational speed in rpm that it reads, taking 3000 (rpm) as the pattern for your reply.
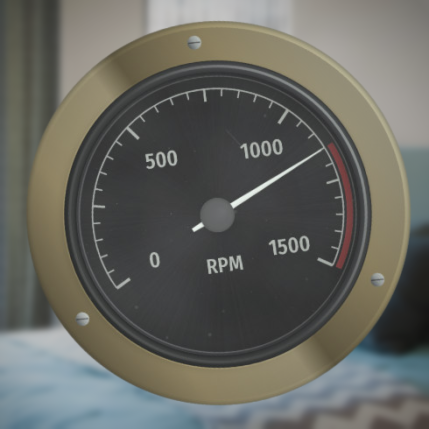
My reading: 1150 (rpm)
